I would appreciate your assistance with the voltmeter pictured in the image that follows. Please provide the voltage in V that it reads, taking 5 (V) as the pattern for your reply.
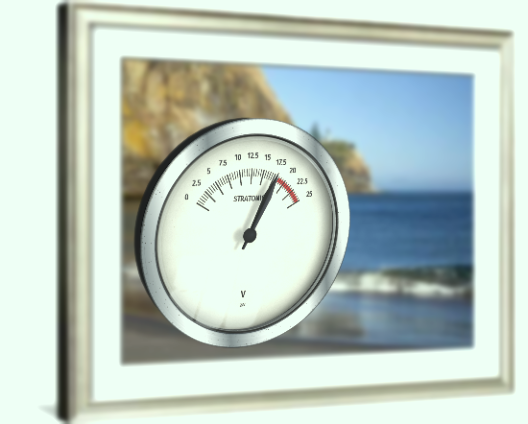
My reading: 17.5 (V)
